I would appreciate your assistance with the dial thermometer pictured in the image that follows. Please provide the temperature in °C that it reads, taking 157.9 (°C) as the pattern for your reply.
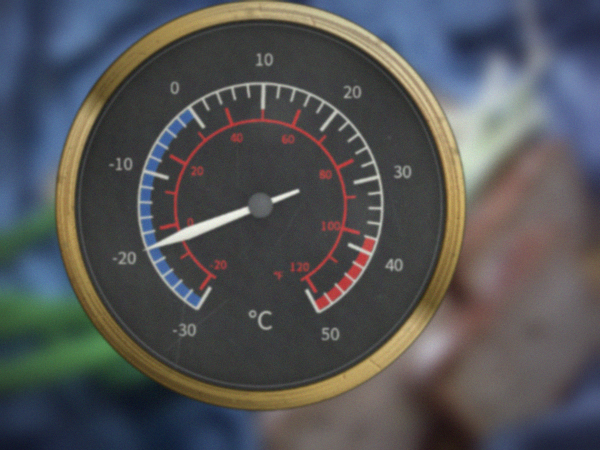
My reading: -20 (°C)
